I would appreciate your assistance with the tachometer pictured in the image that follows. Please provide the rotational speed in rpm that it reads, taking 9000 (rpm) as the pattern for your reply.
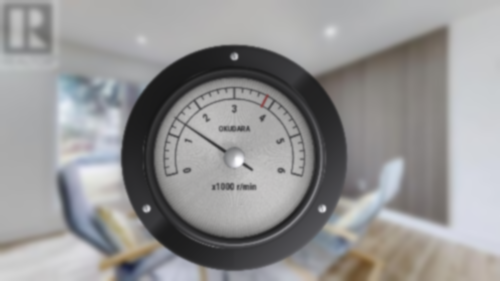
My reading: 1400 (rpm)
